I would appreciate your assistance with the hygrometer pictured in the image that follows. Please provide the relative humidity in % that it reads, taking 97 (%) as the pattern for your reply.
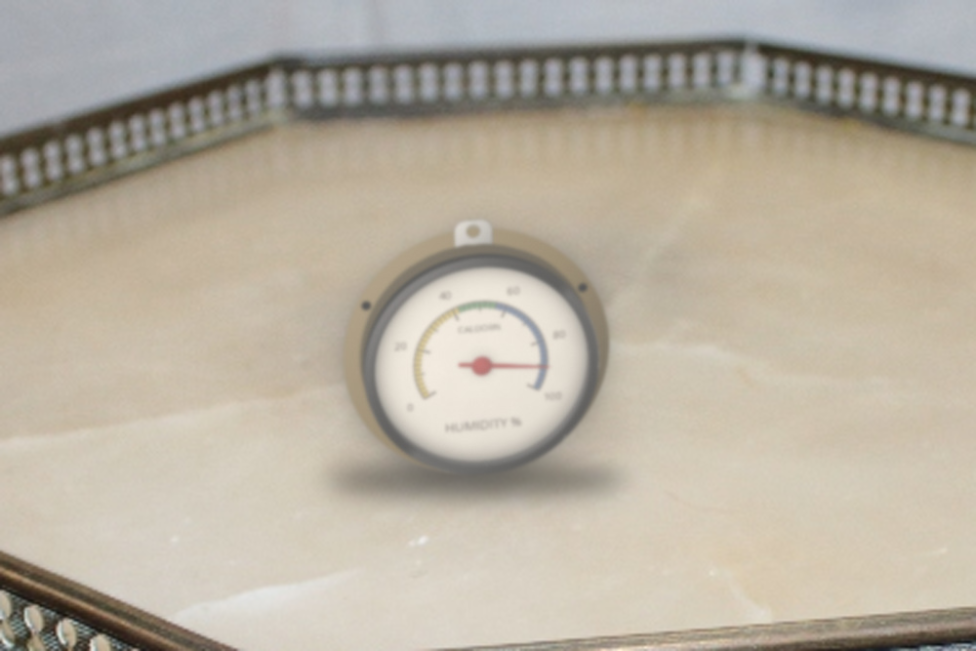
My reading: 90 (%)
